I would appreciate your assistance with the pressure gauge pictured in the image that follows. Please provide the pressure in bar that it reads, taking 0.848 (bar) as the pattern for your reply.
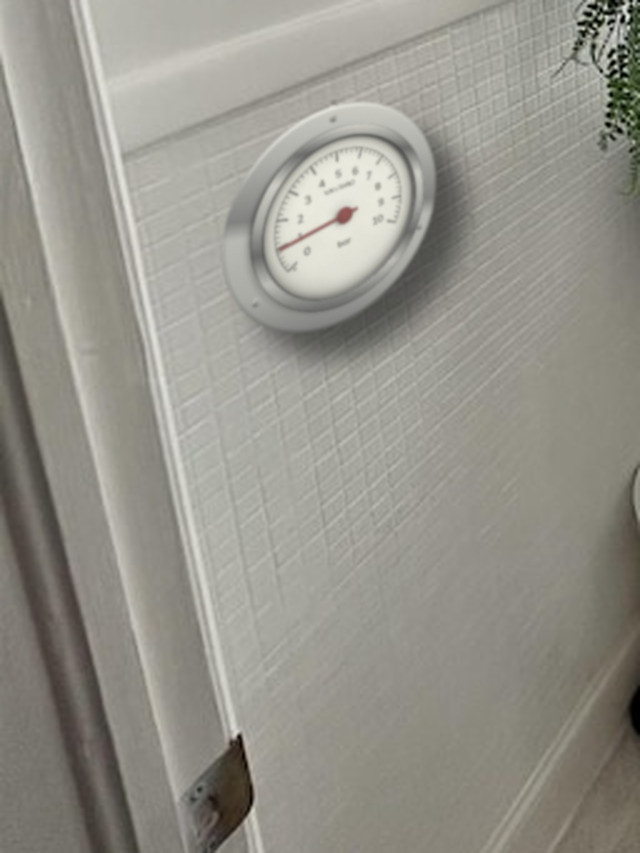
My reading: 1 (bar)
